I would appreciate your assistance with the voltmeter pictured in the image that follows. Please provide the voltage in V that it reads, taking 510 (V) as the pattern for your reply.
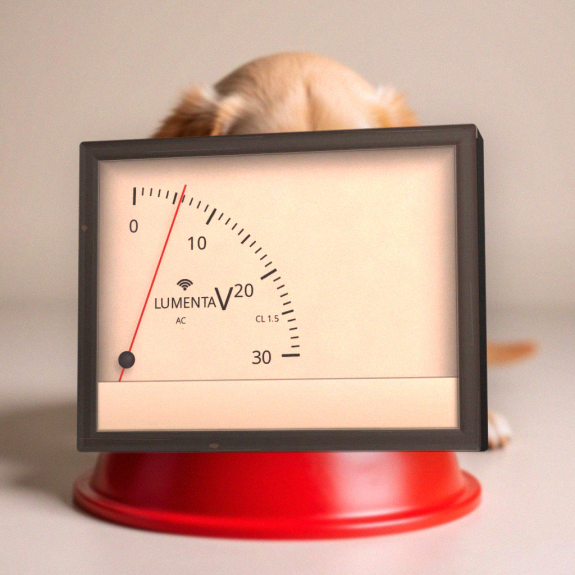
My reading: 6 (V)
